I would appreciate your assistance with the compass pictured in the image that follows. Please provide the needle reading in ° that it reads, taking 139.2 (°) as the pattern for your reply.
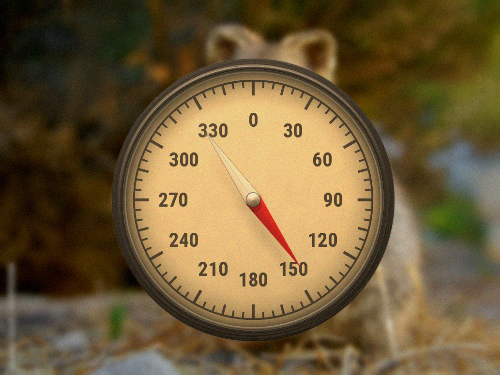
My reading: 145 (°)
